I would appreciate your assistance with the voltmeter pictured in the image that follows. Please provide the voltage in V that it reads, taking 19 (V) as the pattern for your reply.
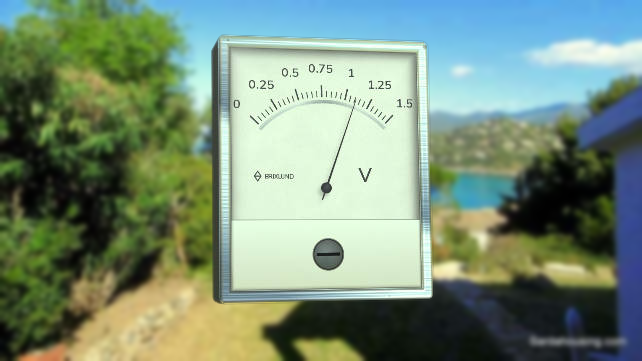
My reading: 1.1 (V)
